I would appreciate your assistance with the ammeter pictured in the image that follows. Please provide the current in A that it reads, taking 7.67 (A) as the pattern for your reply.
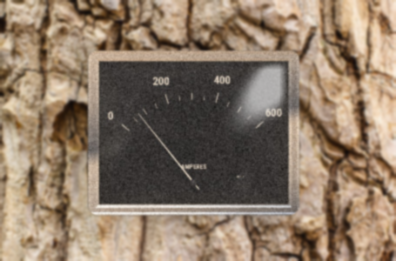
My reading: 75 (A)
